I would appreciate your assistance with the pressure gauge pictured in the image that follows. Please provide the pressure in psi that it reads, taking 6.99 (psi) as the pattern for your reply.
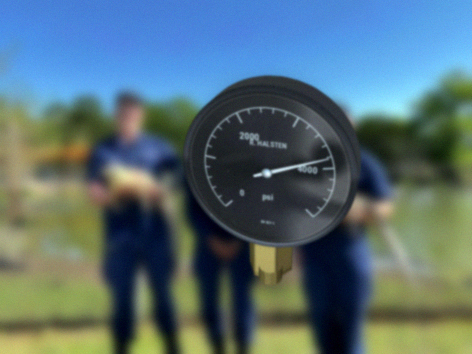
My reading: 3800 (psi)
